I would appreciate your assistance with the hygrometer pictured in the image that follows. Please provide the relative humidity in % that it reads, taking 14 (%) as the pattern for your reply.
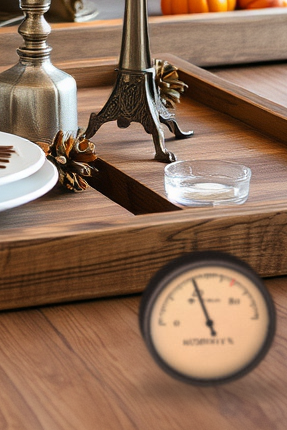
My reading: 40 (%)
